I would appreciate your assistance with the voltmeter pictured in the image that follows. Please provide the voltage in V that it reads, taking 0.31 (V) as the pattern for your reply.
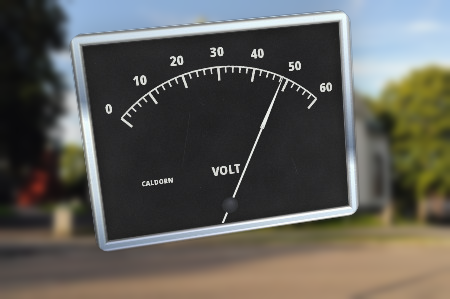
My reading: 48 (V)
